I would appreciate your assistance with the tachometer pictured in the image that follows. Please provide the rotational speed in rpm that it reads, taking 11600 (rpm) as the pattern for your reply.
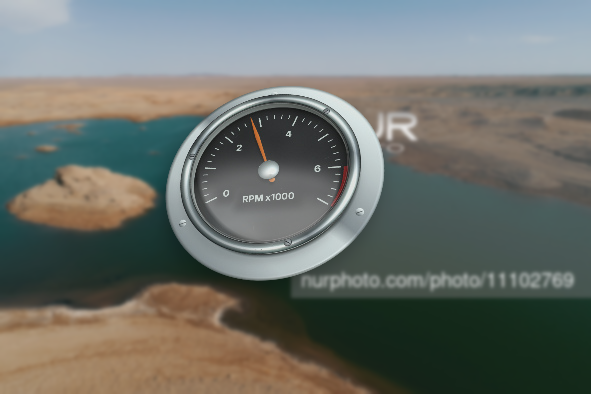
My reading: 2800 (rpm)
